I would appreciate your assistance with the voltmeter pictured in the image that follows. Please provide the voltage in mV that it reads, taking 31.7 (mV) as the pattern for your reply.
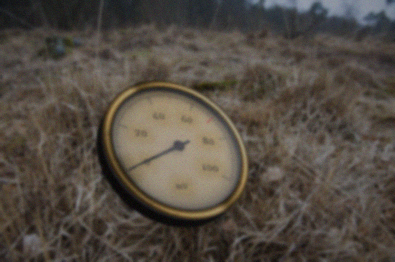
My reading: 0 (mV)
